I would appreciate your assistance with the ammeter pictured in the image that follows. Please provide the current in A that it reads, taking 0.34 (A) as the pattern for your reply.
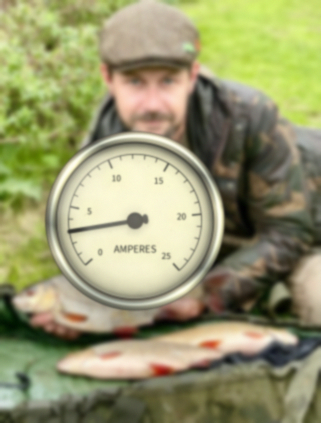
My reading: 3 (A)
